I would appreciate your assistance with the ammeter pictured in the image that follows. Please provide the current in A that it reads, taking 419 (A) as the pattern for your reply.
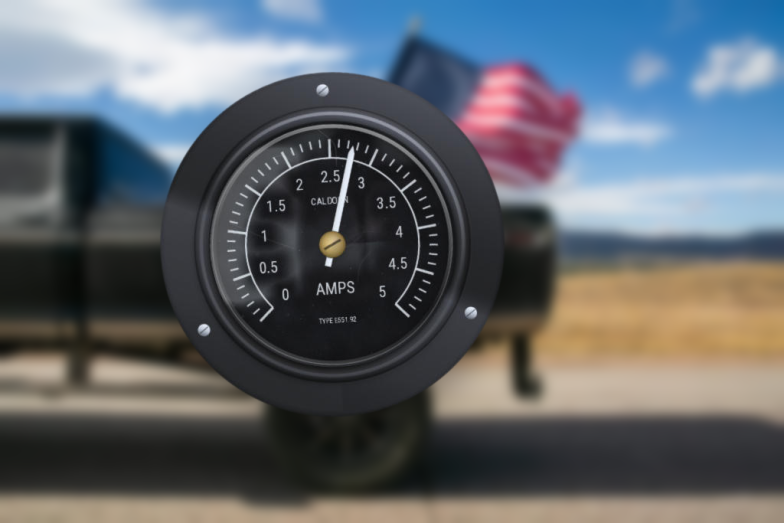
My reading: 2.75 (A)
